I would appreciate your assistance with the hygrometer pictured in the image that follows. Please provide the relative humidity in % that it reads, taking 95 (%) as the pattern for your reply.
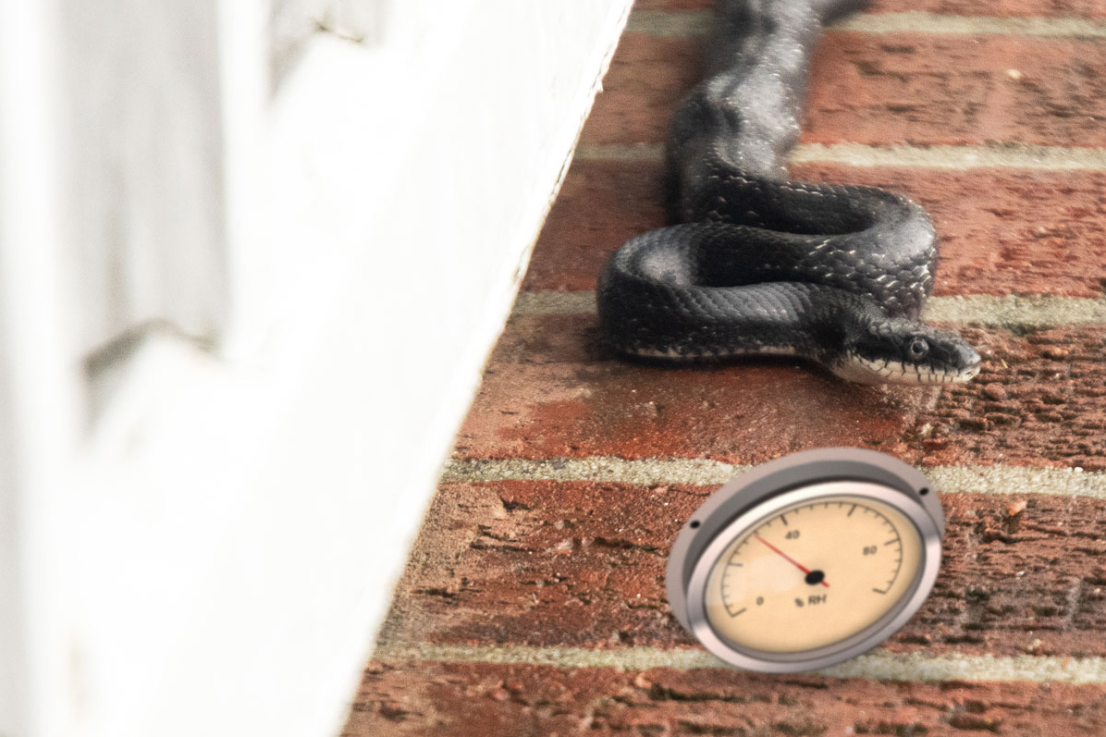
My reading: 32 (%)
